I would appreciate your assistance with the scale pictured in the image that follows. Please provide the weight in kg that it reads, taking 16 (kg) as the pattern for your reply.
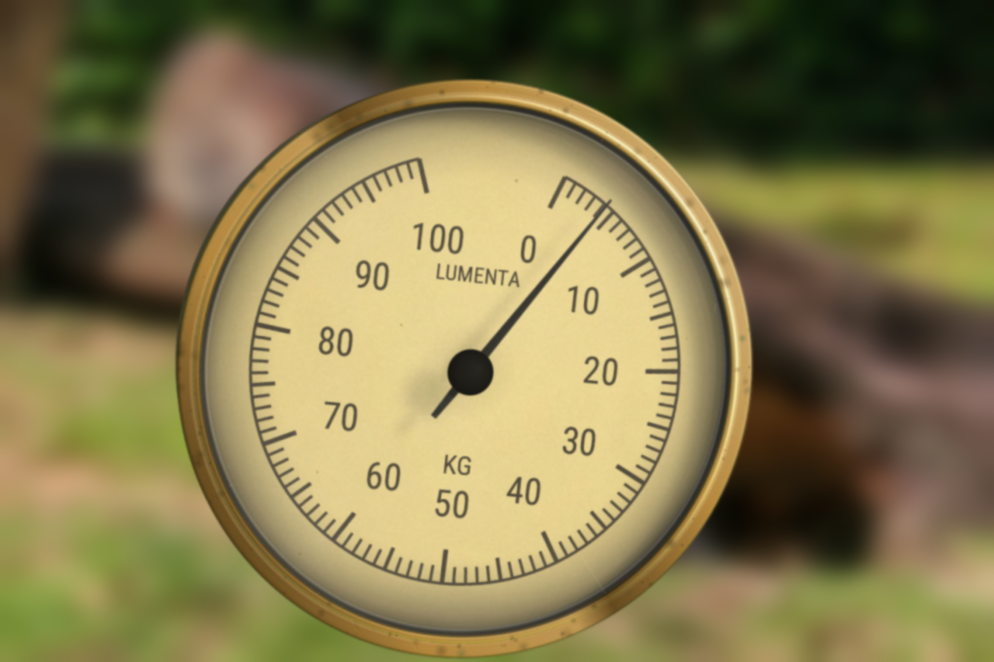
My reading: 4 (kg)
